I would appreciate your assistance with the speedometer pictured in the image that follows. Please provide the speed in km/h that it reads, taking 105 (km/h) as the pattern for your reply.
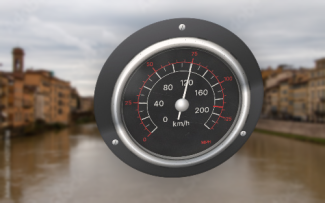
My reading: 120 (km/h)
